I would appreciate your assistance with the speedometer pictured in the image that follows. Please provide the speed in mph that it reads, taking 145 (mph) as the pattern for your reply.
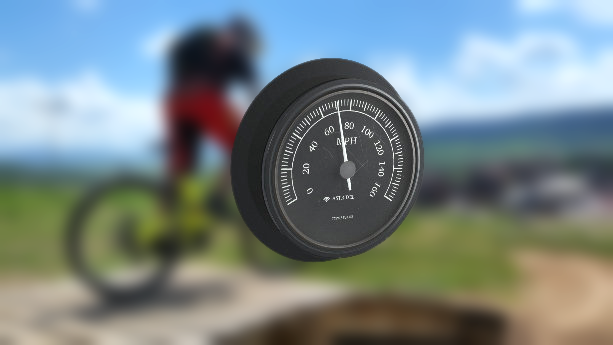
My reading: 70 (mph)
